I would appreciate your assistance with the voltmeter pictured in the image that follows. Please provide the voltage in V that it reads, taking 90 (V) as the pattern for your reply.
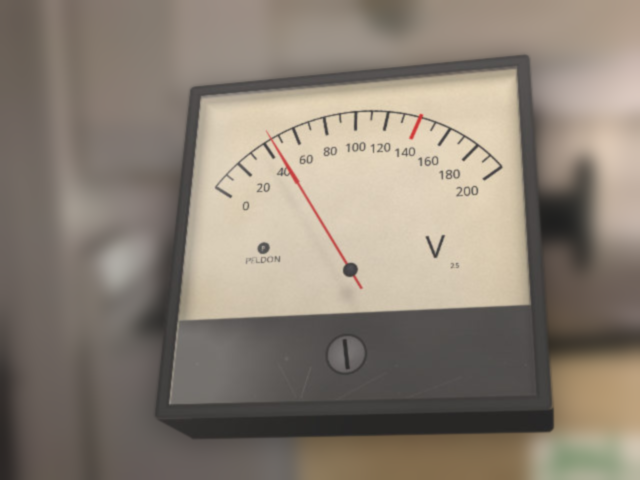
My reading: 45 (V)
